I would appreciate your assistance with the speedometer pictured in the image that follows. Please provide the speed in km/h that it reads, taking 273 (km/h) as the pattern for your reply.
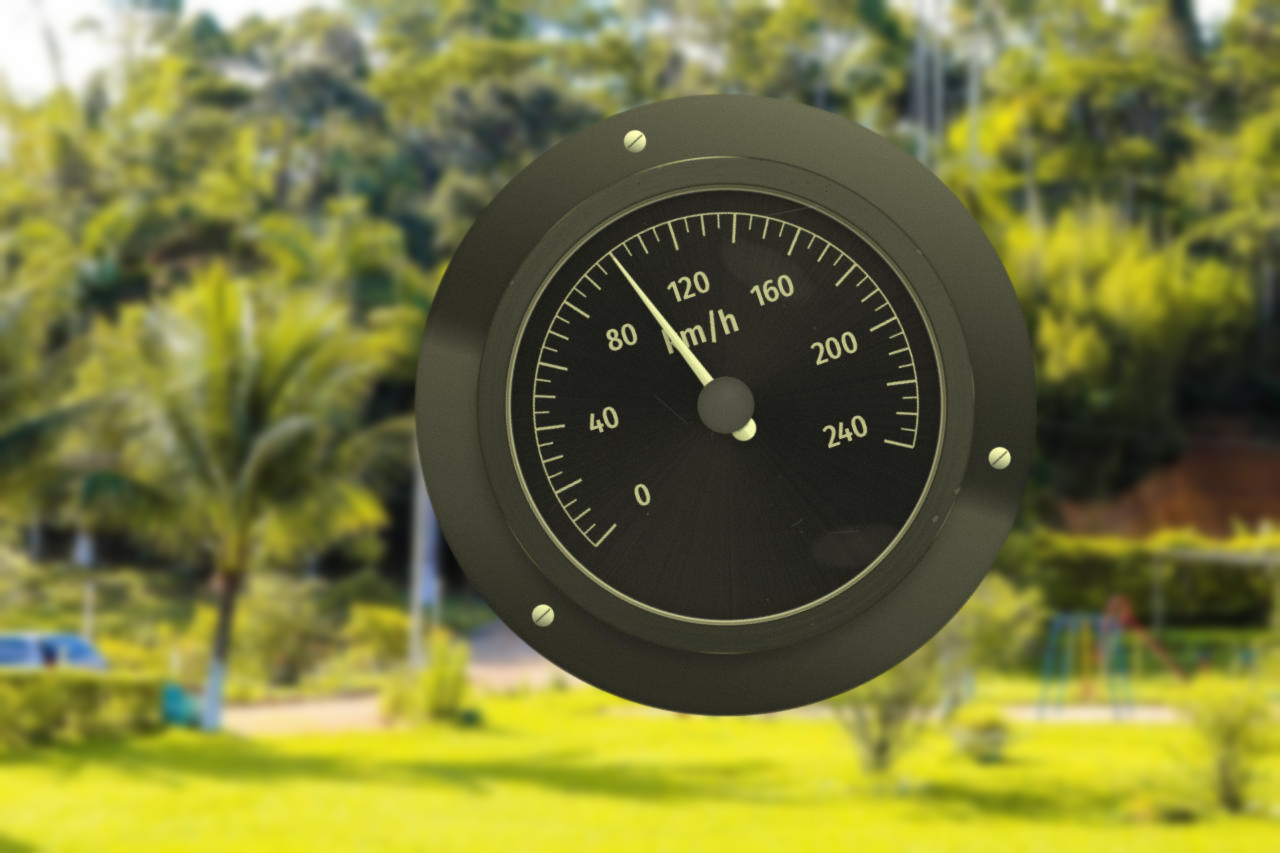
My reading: 100 (km/h)
